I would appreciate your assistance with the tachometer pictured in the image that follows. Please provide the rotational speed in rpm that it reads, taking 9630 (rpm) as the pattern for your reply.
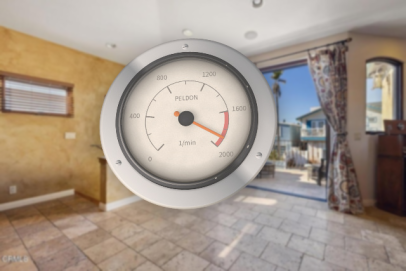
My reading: 1900 (rpm)
